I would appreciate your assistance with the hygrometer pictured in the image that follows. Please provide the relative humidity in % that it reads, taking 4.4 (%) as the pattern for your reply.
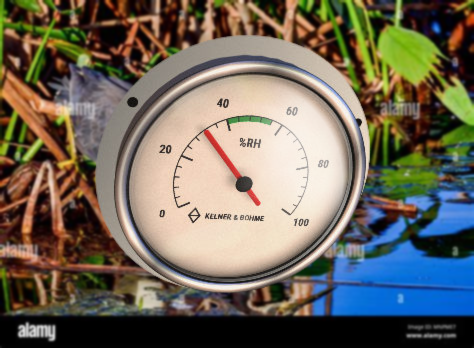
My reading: 32 (%)
